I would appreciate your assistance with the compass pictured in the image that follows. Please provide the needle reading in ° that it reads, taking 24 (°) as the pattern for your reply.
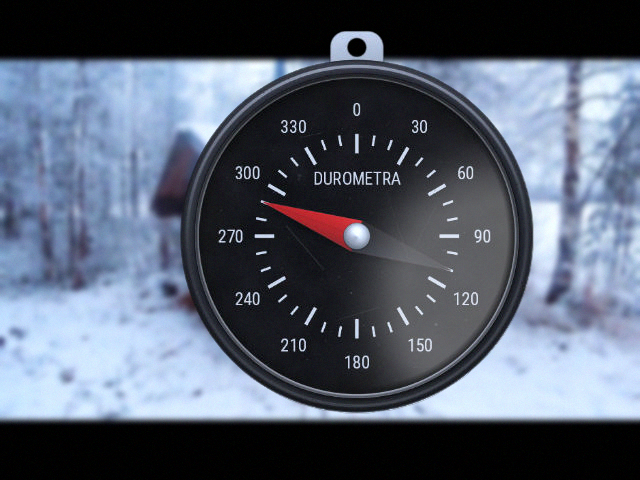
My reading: 290 (°)
